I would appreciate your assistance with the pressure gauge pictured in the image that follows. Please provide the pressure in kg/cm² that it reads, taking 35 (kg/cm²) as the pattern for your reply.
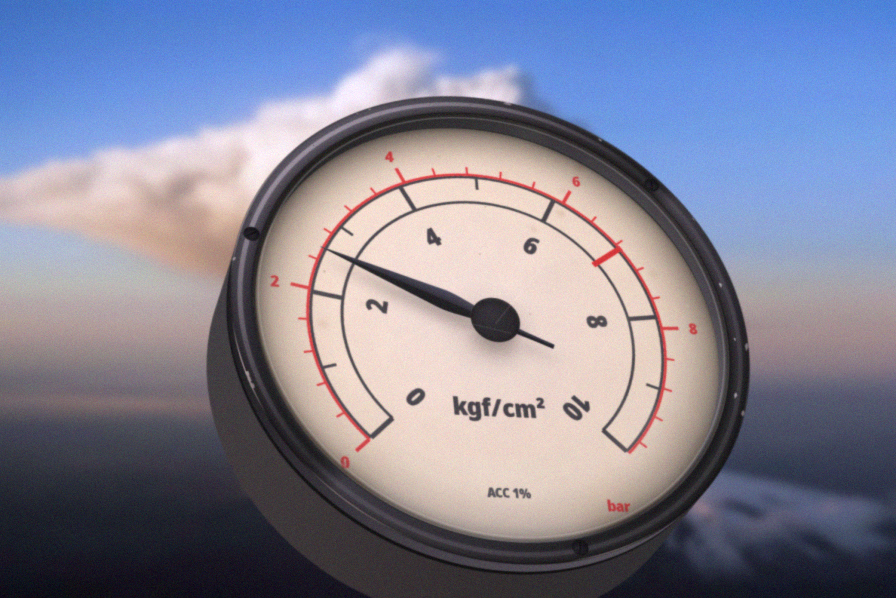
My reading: 2.5 (kg/cm²)
